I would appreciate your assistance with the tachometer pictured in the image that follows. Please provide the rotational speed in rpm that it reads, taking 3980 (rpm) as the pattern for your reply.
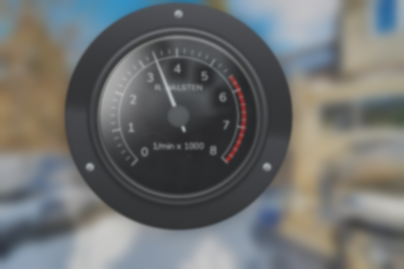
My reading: 3400 (rpm)
